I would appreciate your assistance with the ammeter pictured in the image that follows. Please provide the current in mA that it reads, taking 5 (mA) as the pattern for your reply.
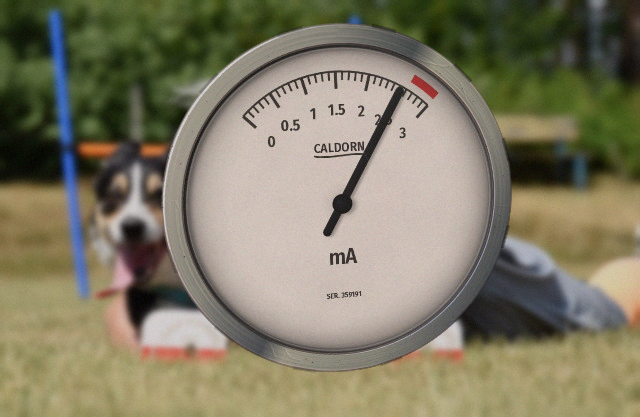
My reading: 2.5 (mA)
